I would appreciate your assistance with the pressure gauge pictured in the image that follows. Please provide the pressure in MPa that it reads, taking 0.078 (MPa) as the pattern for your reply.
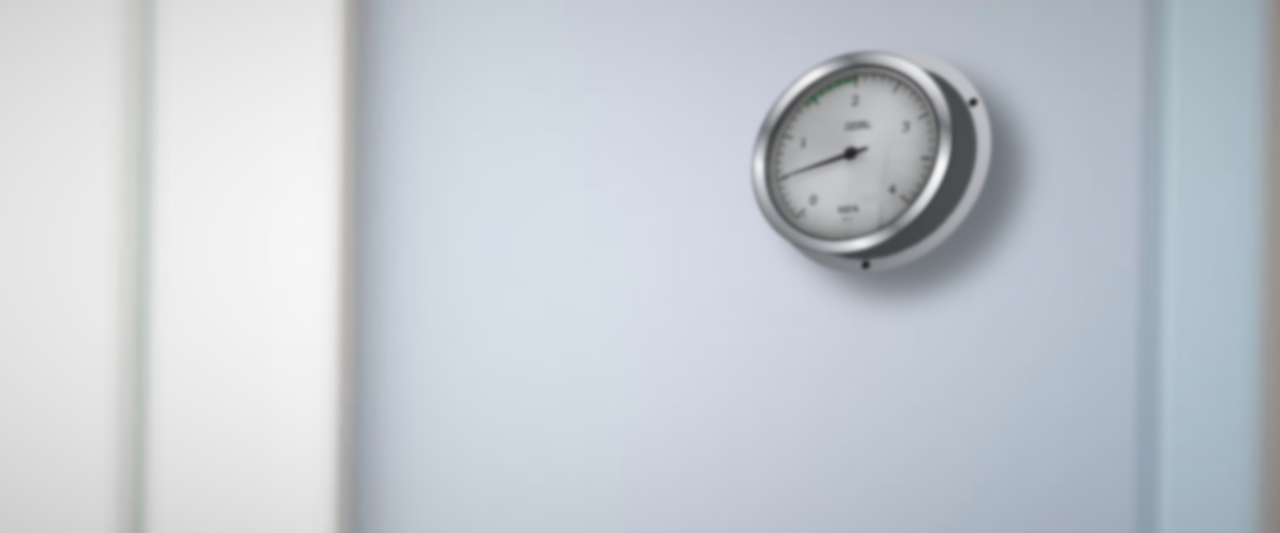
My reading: 0.5 (MPa)
